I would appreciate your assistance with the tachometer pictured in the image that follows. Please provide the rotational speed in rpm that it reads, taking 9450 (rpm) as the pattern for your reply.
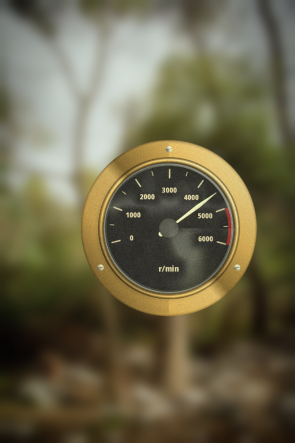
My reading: 4500 (rpm)
